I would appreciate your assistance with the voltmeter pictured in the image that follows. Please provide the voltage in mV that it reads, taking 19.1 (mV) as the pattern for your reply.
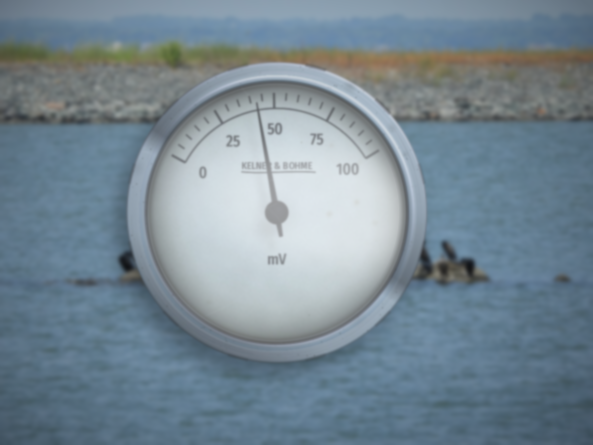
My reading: 42.5 (mV)
